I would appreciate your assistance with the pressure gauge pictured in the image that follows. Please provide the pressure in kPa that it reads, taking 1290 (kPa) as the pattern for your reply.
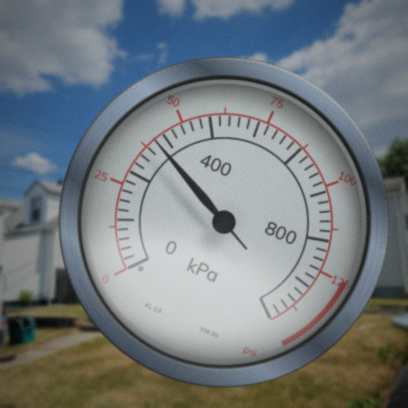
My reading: 280 (kPa)
